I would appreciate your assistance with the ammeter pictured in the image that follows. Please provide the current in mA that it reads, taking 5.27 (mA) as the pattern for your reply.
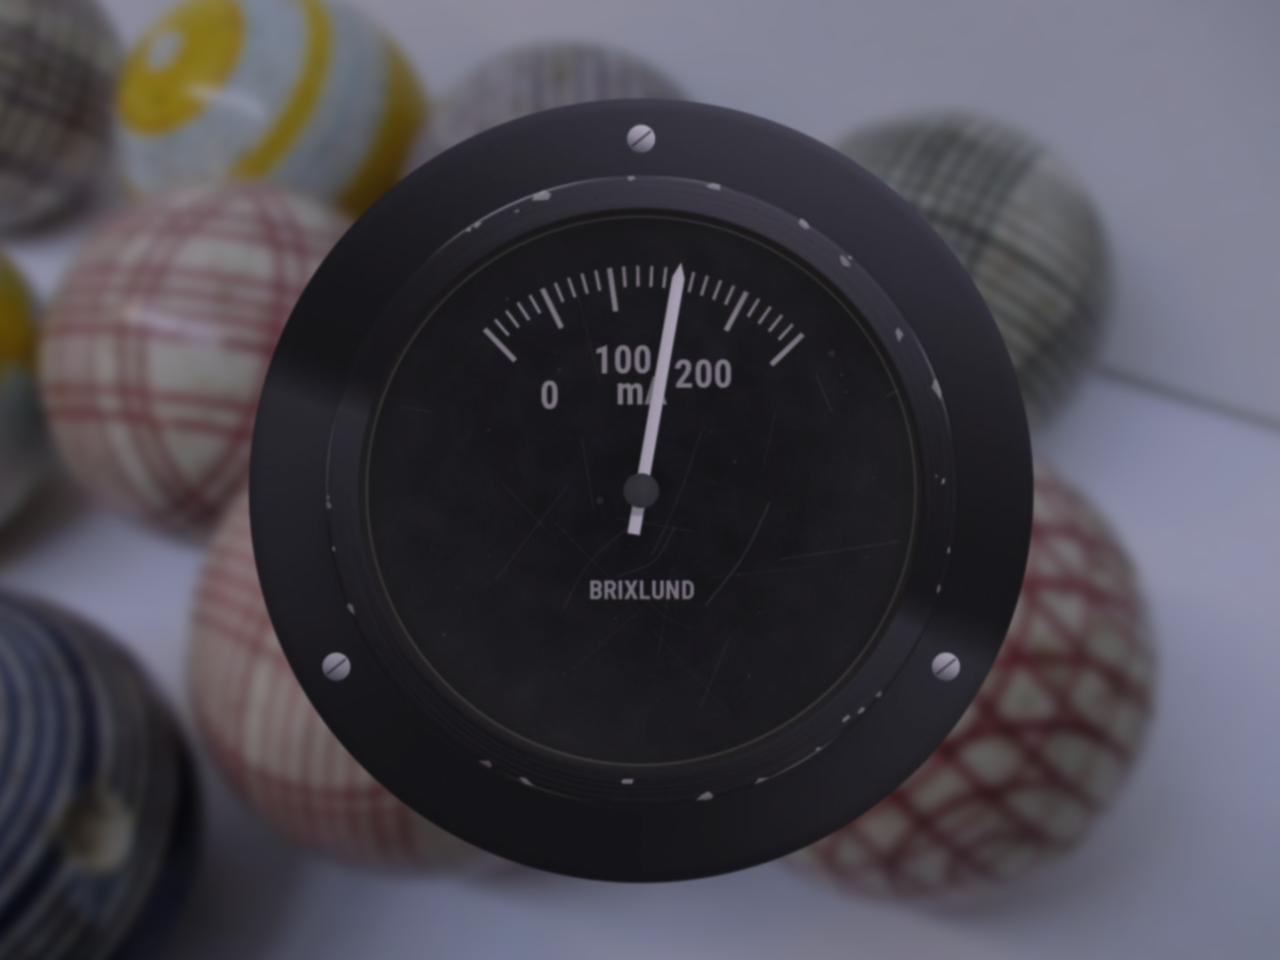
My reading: 150 (mA)
